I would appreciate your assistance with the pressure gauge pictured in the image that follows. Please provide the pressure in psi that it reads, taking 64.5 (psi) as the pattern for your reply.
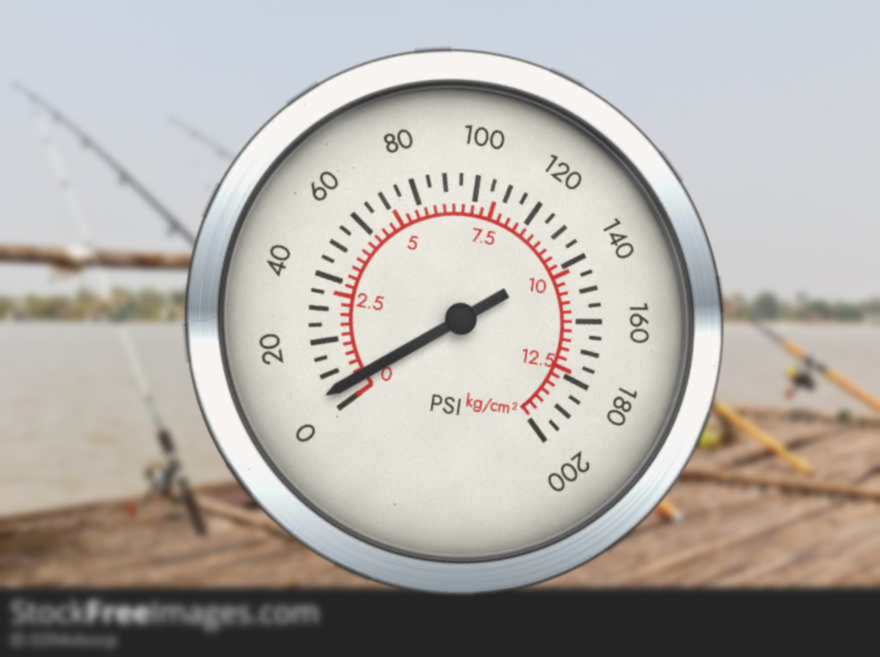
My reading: 5 (psi)
